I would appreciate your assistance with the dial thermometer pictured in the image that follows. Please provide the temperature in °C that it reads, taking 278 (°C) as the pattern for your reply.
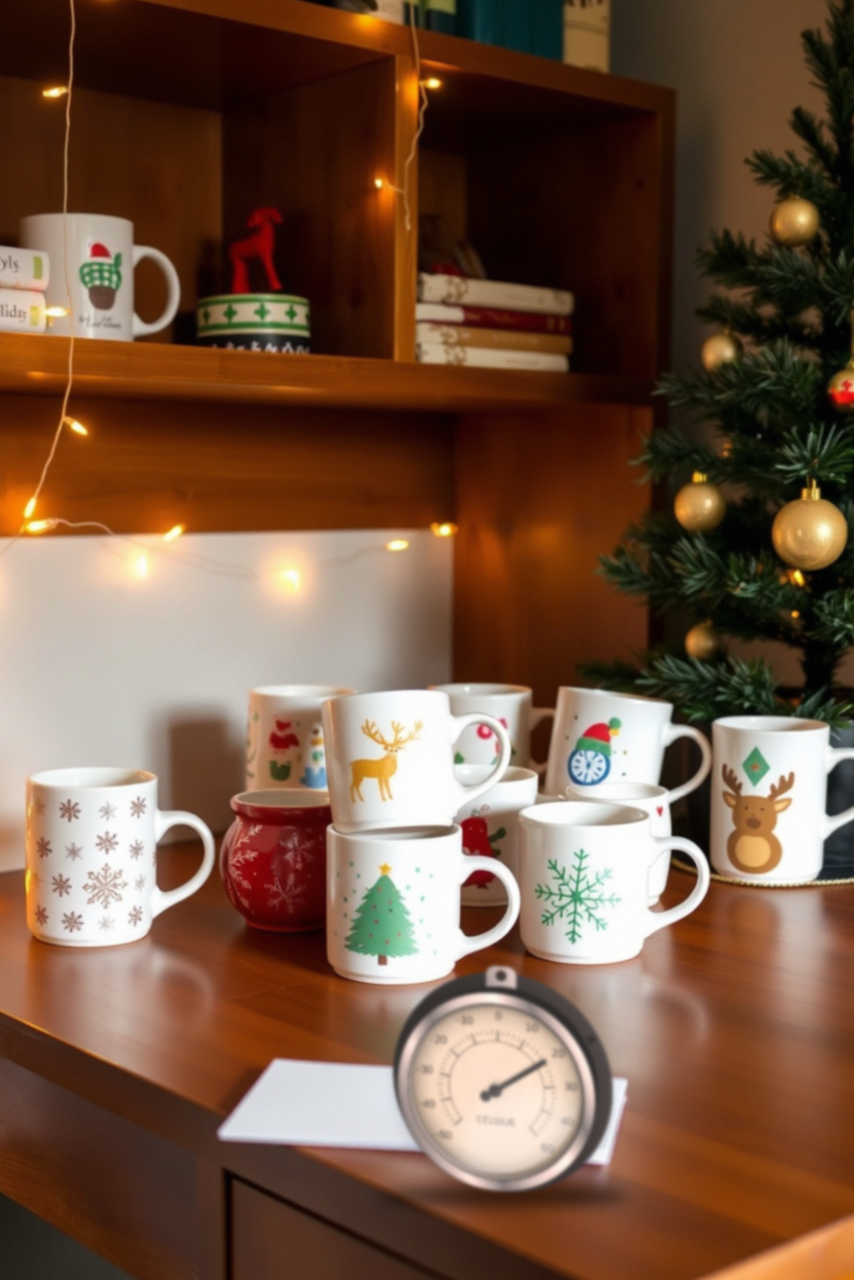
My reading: 20 (°C)
